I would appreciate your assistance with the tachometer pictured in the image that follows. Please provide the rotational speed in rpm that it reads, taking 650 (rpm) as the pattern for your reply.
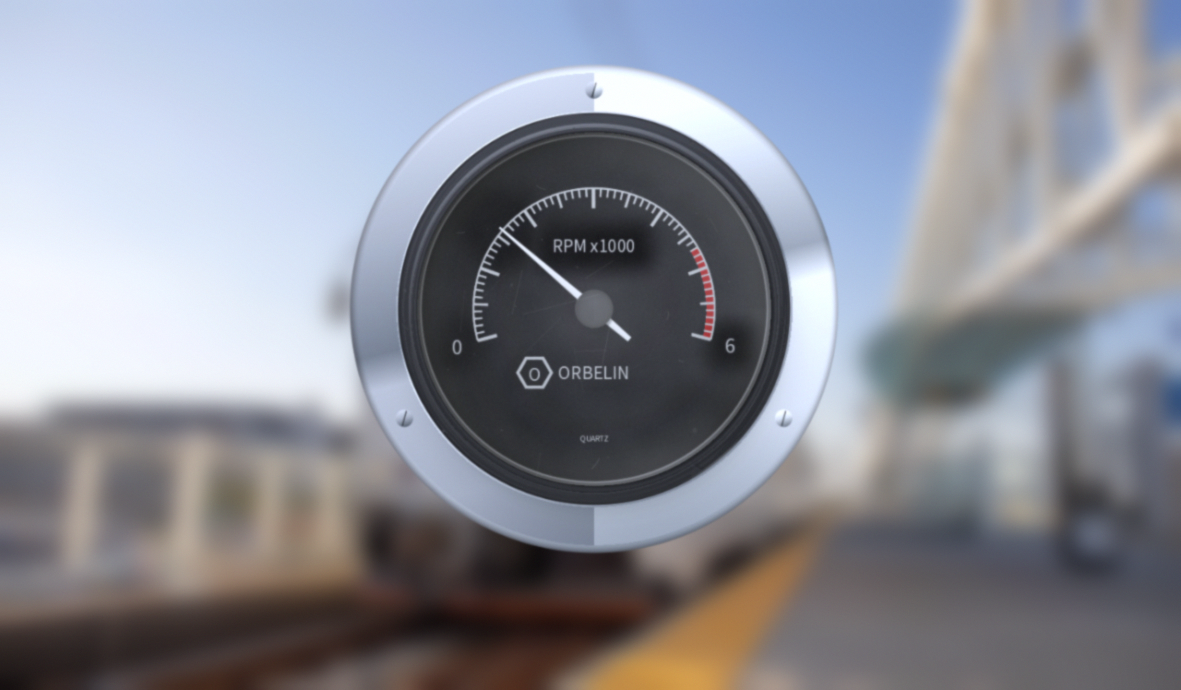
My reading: 1600 (rpm)
